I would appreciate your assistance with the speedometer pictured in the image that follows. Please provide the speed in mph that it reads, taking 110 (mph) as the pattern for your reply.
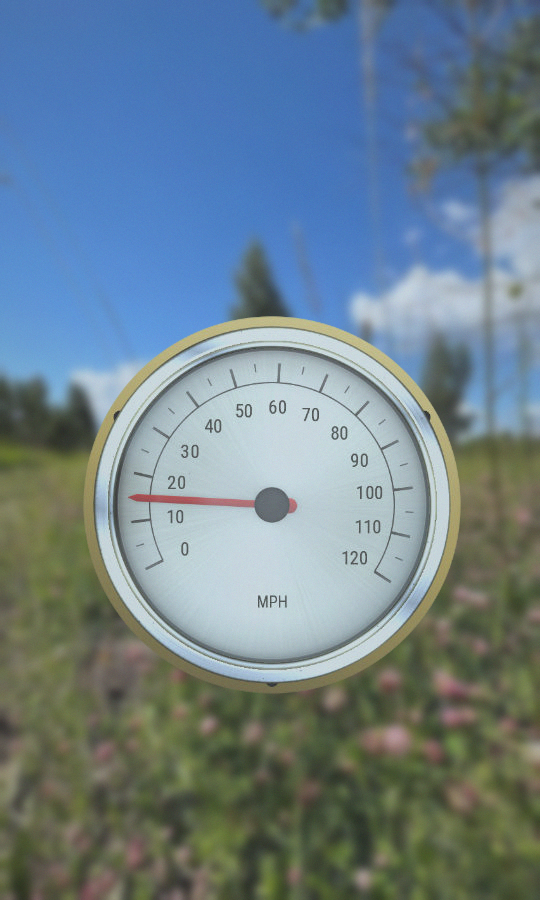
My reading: 15 (mph)
